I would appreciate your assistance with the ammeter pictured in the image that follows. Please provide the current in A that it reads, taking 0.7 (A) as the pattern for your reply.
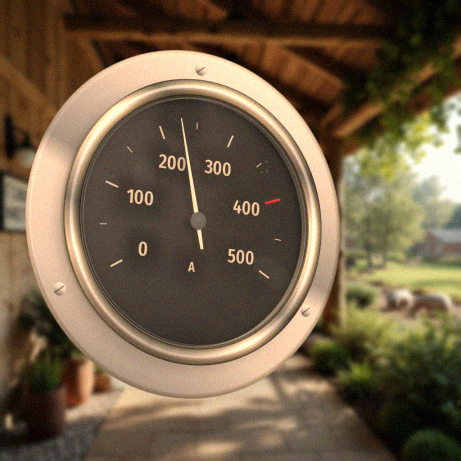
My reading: 225 (A)
